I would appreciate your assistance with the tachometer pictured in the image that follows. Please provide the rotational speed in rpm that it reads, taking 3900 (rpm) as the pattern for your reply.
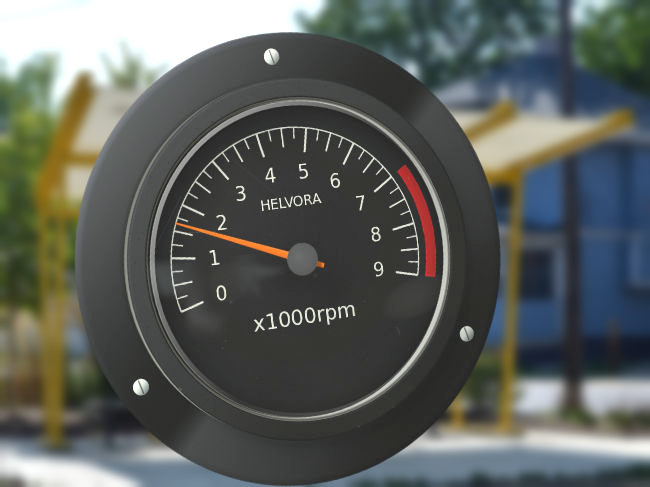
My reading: 1625 (rpm)
